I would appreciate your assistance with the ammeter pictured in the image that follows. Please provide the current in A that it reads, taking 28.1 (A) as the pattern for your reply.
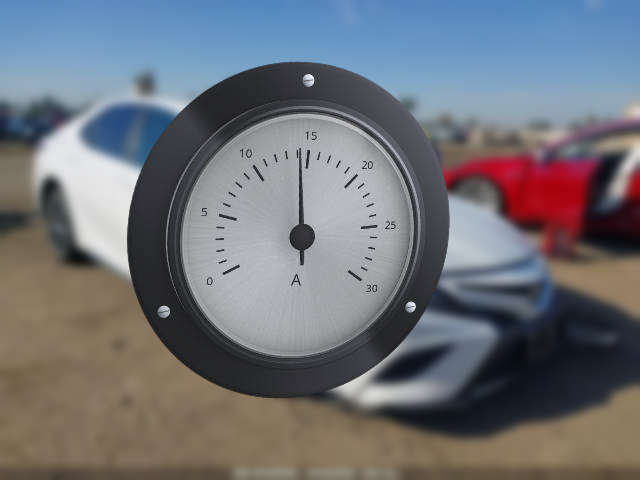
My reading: 14 (A)
